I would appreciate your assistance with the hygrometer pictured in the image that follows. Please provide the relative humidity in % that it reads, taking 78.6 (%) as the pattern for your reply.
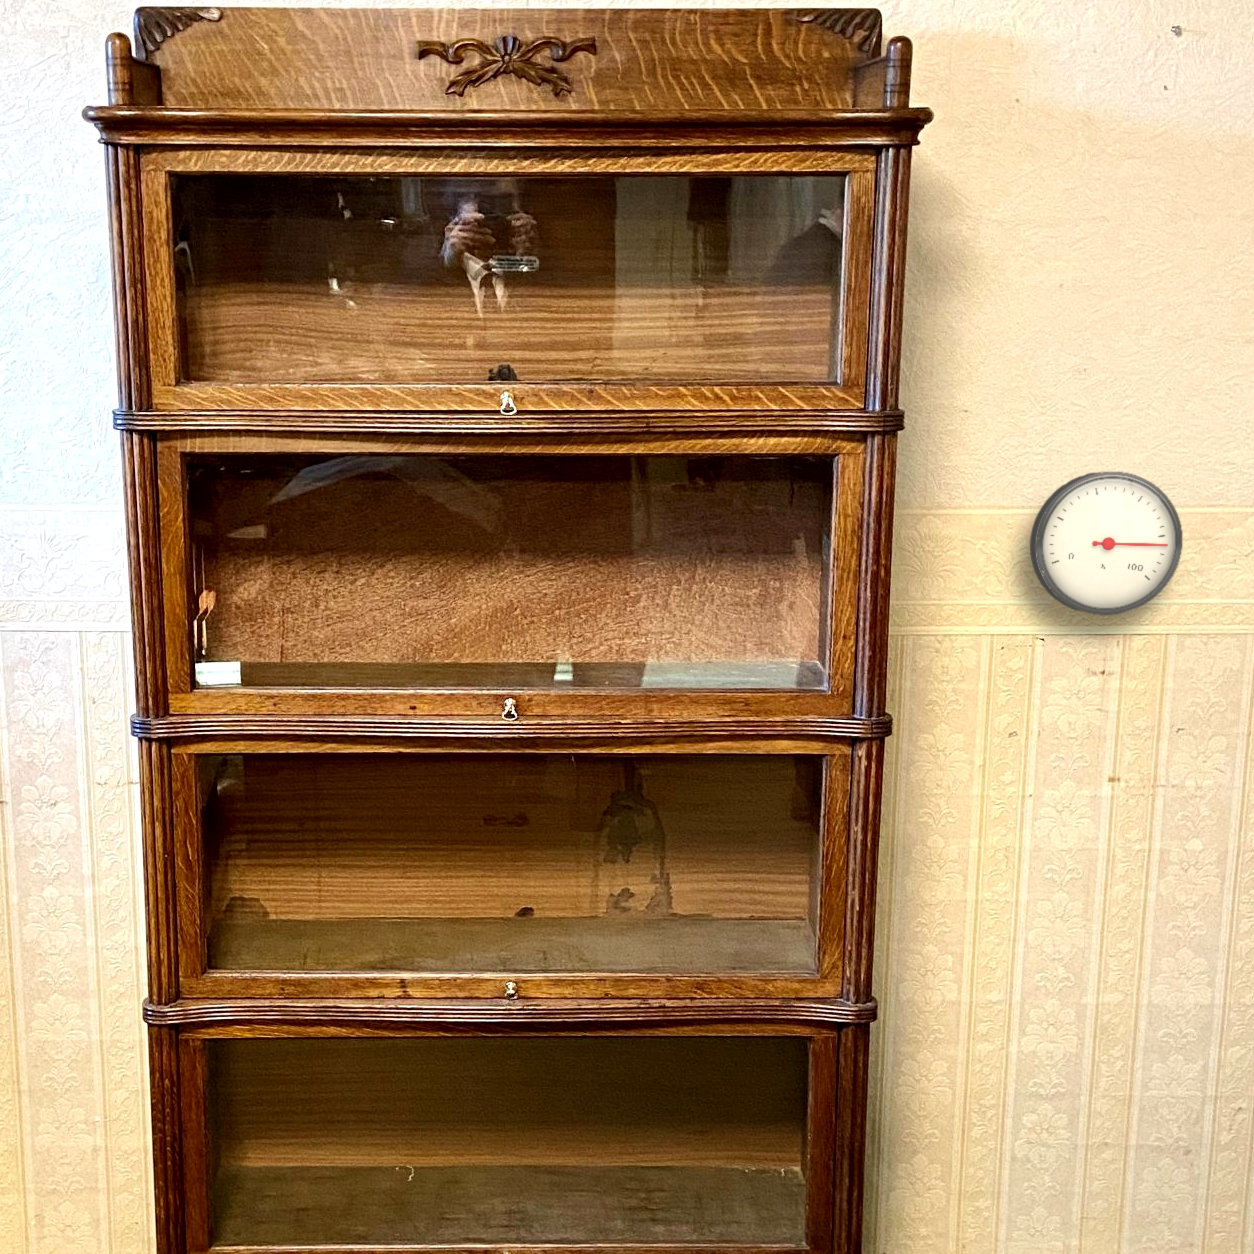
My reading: 84 (%)
